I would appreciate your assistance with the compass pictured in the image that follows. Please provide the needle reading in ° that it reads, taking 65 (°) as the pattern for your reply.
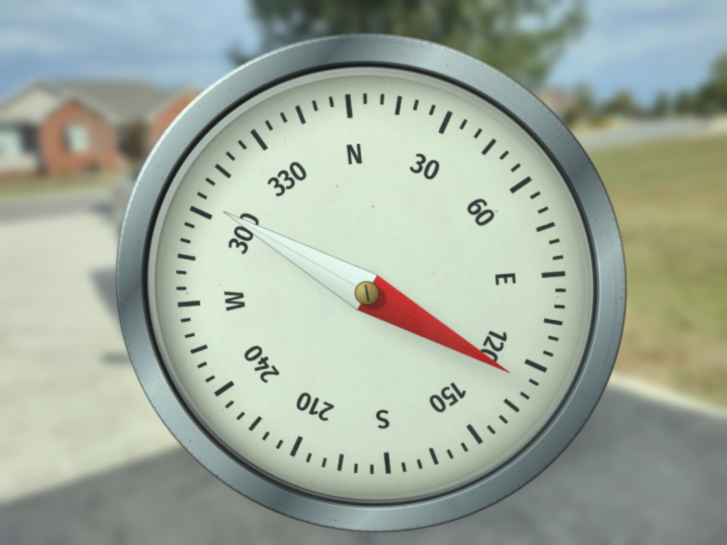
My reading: 125 (°)
